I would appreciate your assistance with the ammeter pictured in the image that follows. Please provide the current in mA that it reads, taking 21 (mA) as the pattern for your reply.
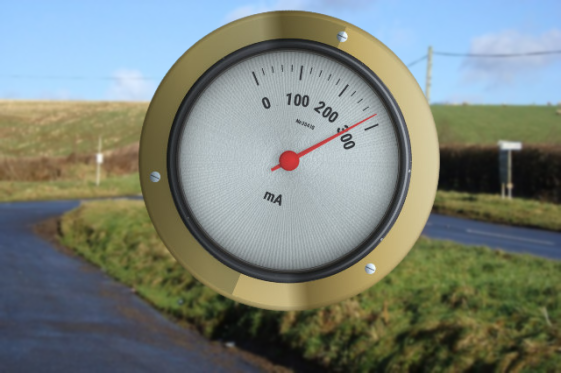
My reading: 280 (mA)
